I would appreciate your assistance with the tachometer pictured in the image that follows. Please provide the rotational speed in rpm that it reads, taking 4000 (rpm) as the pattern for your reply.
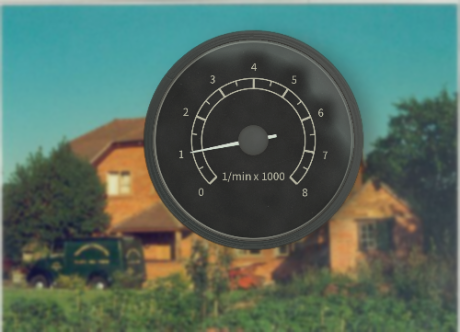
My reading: 1000 (rpm)
